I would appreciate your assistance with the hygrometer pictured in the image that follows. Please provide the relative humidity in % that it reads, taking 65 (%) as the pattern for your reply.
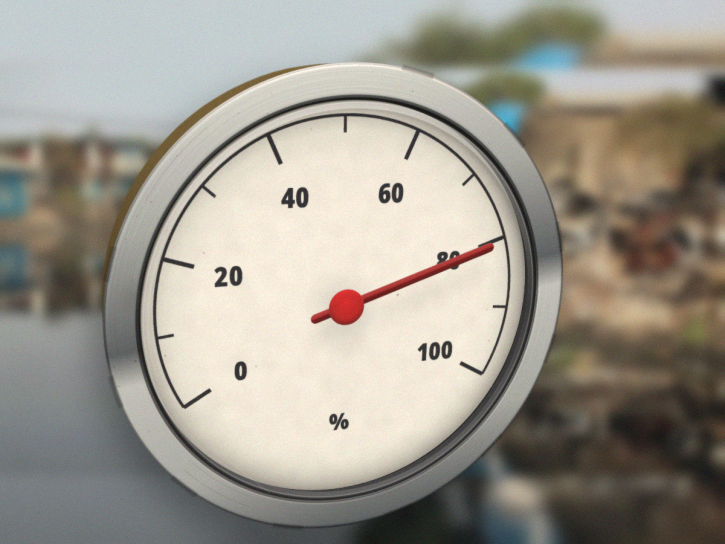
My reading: 80 (%)
